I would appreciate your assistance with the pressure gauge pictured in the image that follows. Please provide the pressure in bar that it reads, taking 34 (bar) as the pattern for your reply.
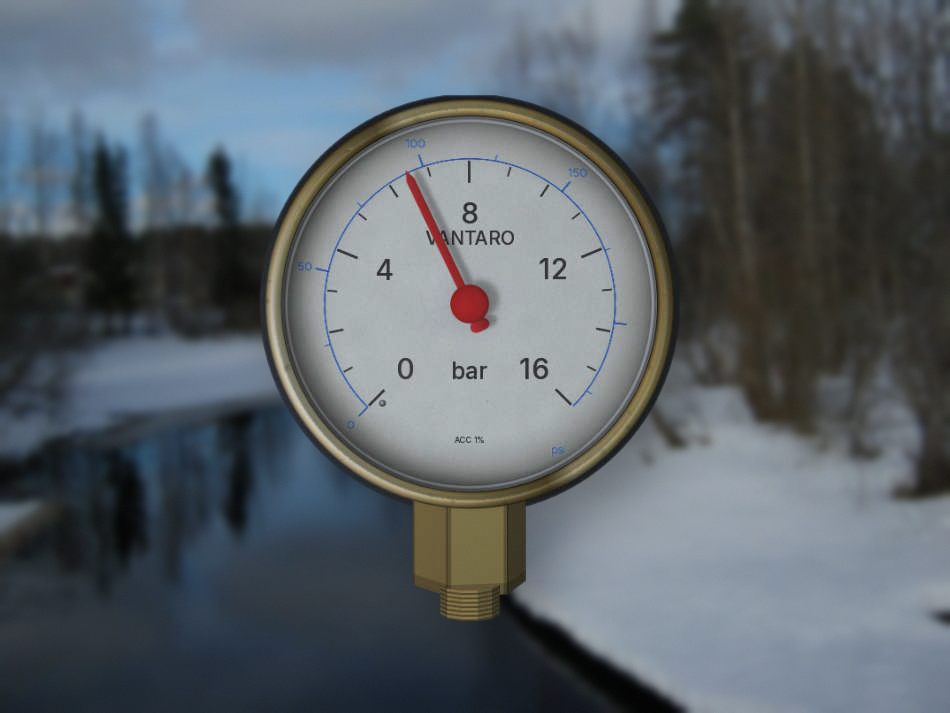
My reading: 6.5 (bar)
